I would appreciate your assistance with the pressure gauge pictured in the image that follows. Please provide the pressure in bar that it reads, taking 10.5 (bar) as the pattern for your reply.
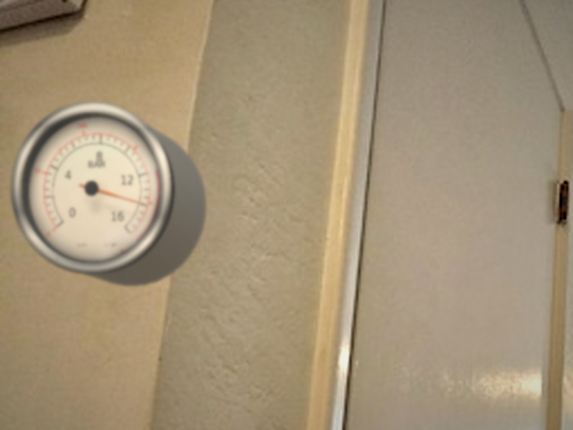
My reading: 14 (bar)
